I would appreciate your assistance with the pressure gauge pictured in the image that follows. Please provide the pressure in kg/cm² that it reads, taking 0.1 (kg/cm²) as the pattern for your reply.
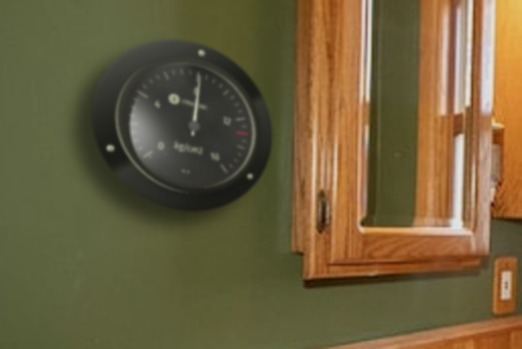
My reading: 8 (kg/cm²)
